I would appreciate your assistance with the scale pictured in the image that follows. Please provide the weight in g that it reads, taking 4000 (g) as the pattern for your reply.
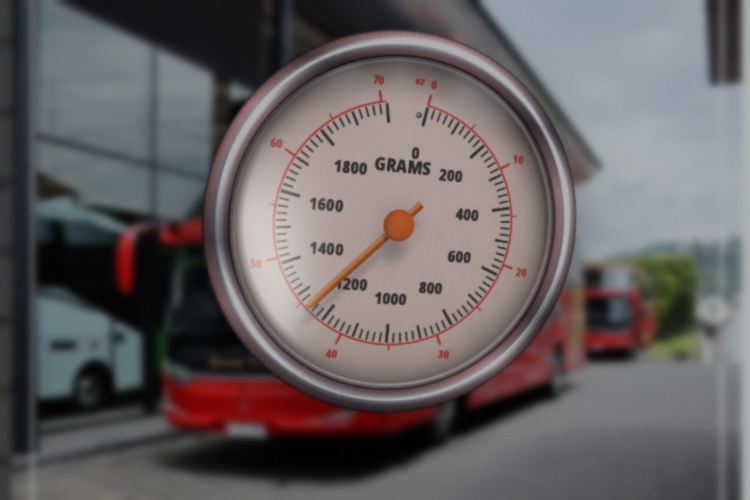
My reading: 1260 (g)
